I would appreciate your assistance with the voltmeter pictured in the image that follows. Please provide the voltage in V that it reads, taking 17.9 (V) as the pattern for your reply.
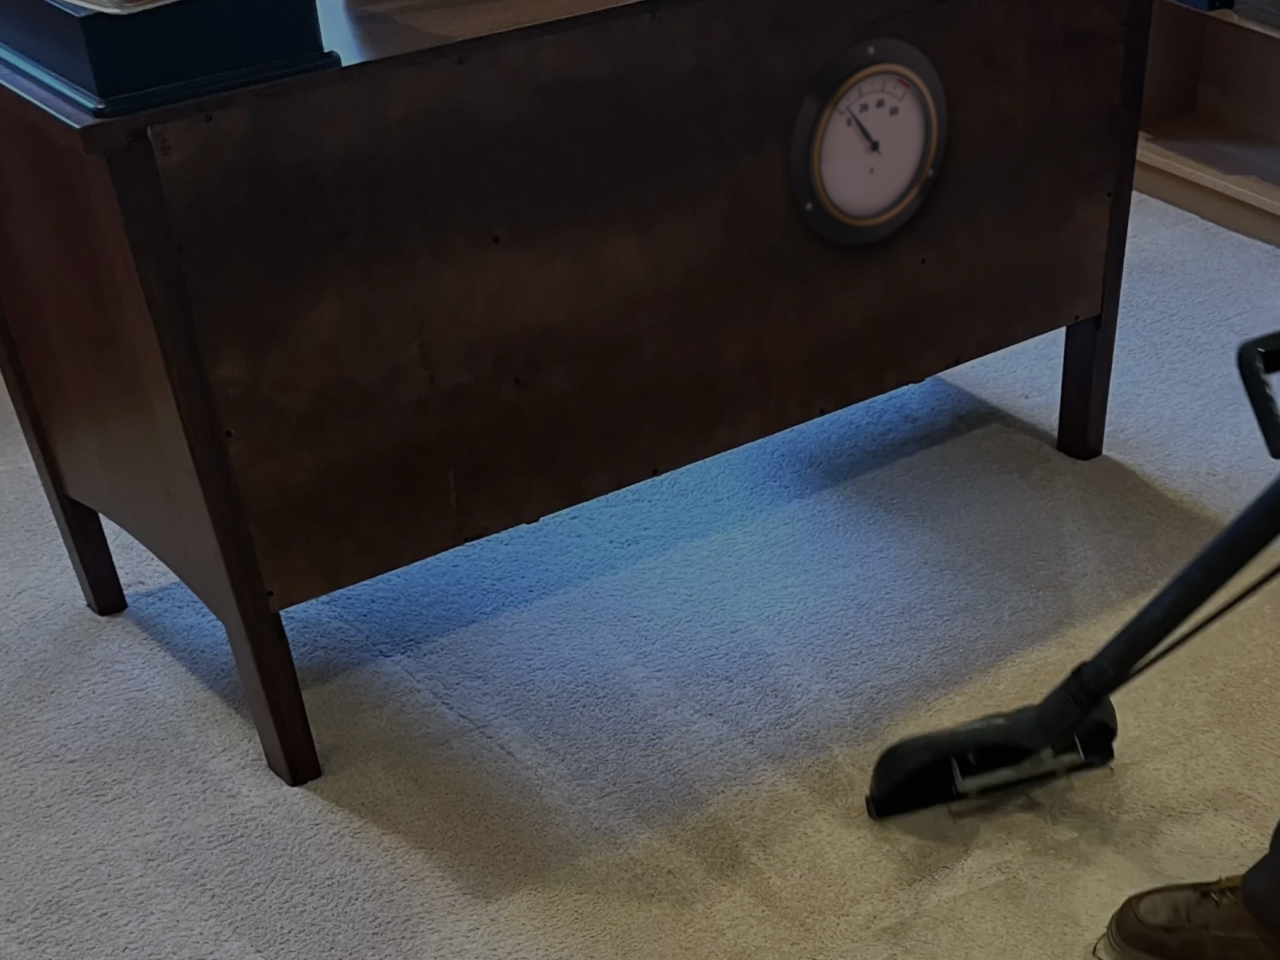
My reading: 5 (V)
